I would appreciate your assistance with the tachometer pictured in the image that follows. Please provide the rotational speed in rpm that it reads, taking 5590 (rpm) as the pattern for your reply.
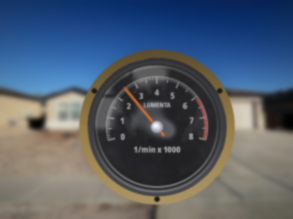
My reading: 2500 (rpm)
